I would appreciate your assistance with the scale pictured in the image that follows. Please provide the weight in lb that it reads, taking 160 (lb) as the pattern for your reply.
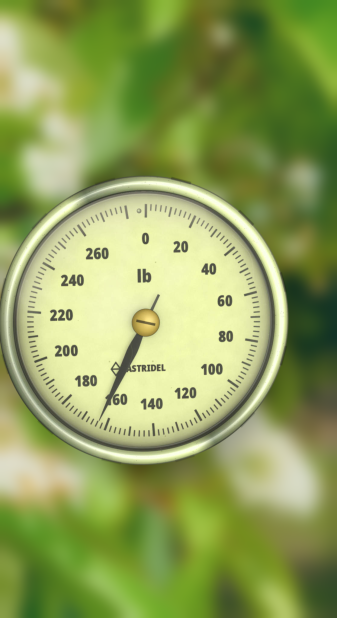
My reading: 164 (lb)
